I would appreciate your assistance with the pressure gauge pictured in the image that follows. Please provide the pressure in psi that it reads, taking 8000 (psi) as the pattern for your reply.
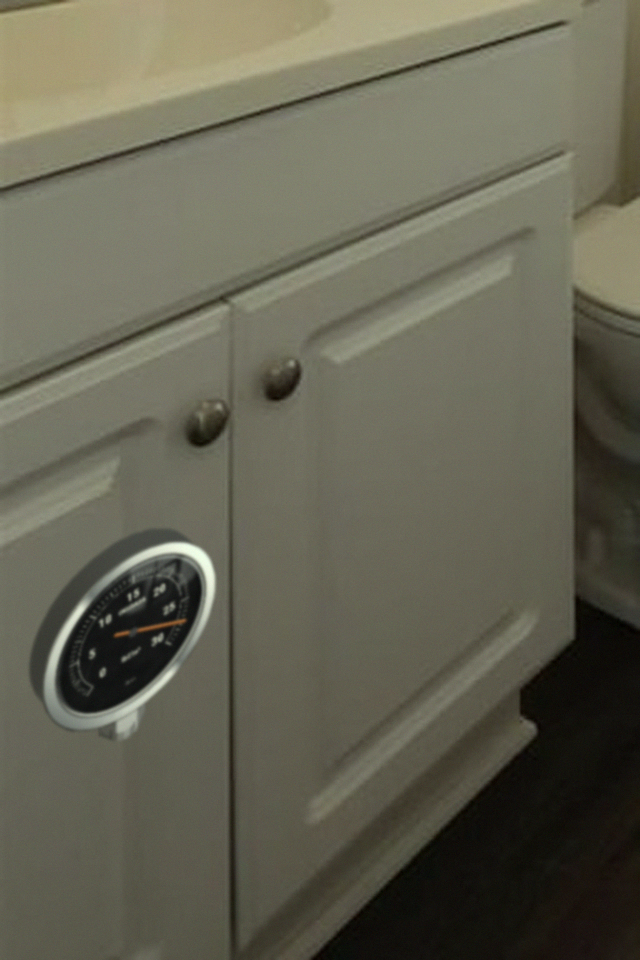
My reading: 27.5 (psi)
